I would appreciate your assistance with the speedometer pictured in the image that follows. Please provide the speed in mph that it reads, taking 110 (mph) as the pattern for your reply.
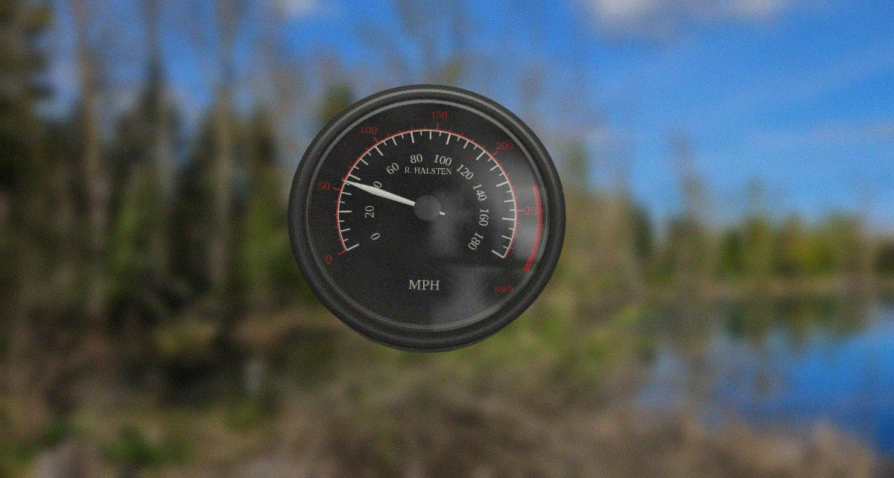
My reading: 35 (mph)
